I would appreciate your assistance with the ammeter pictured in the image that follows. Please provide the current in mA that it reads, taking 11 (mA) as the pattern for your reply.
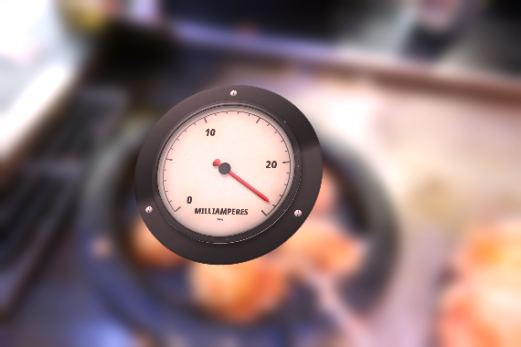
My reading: 24 (mA)
